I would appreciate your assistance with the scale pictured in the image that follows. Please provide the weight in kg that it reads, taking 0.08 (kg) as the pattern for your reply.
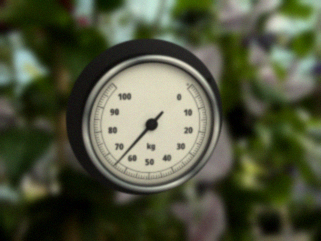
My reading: 65 (kg)
